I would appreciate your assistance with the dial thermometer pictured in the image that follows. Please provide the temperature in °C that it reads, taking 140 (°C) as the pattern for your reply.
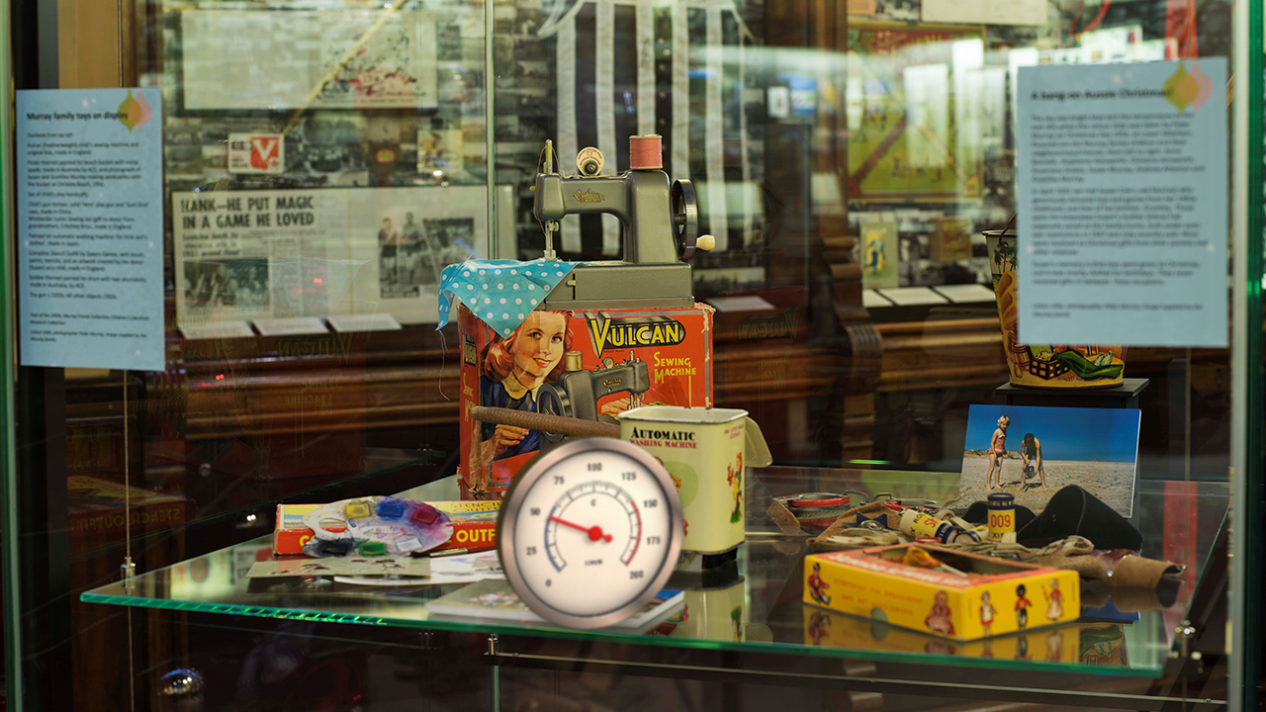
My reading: 50 (°C)
